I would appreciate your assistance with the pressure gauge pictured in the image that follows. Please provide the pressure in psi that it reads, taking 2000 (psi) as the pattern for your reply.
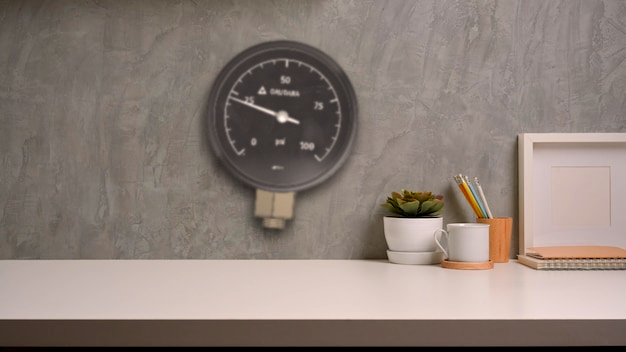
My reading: 22.5 (psi)
